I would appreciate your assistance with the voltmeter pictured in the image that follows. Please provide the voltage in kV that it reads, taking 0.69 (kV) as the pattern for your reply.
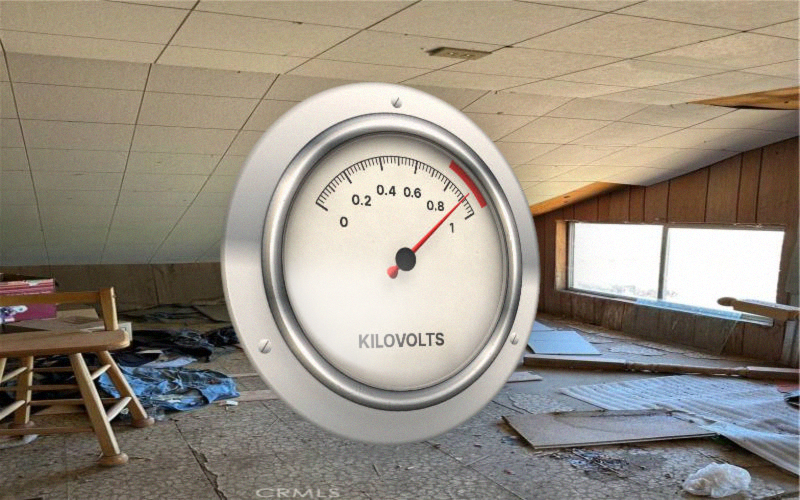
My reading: 0.9 (kV)
